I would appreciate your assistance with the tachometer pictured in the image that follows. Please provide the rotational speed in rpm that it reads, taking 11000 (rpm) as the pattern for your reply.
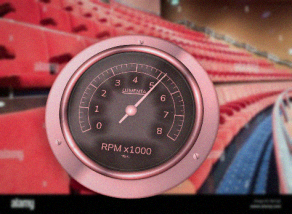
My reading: 5200 (rpm)
